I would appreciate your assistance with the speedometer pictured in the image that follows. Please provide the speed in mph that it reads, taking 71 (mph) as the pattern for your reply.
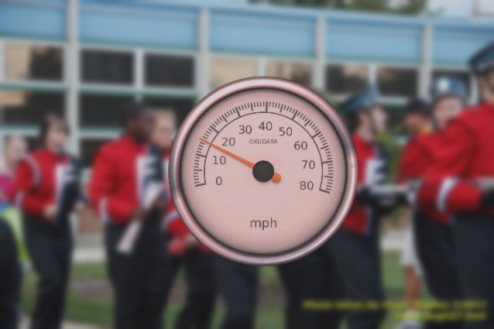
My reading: 15 (mph)
